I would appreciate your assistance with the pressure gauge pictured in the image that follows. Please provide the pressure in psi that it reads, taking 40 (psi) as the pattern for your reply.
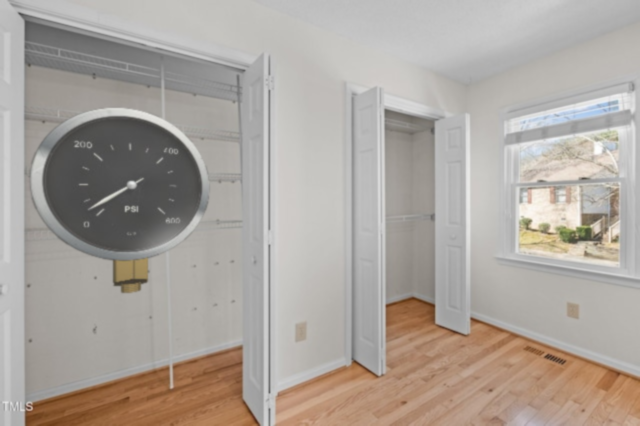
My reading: 25 (psi)
